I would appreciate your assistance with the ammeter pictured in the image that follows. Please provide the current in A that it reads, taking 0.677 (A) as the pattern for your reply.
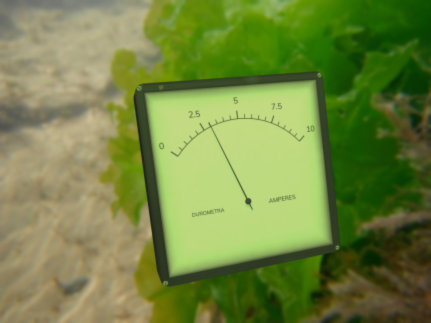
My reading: 3 (A)
